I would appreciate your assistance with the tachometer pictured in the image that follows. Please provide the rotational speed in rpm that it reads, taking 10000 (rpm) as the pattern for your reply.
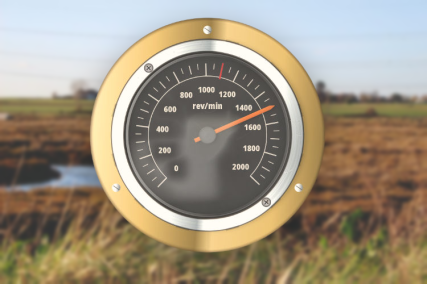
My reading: 1500 (rpm)
